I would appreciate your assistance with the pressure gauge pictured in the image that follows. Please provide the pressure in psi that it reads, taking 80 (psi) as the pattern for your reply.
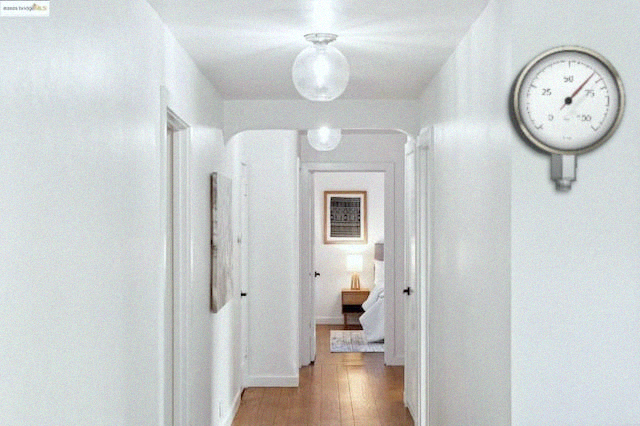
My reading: 65 (psi)
